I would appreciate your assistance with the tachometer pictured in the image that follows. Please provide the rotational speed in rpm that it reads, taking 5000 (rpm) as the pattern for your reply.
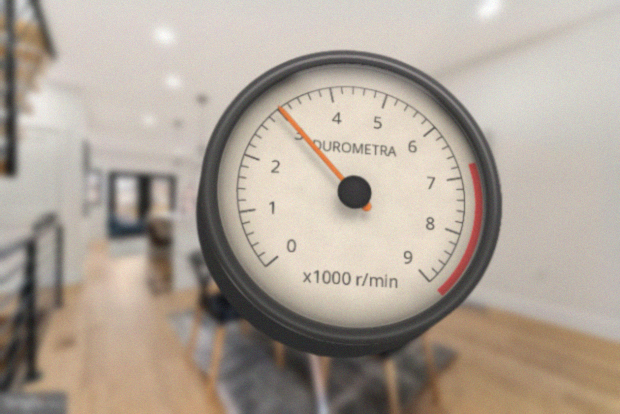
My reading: 3000 (rpm)
